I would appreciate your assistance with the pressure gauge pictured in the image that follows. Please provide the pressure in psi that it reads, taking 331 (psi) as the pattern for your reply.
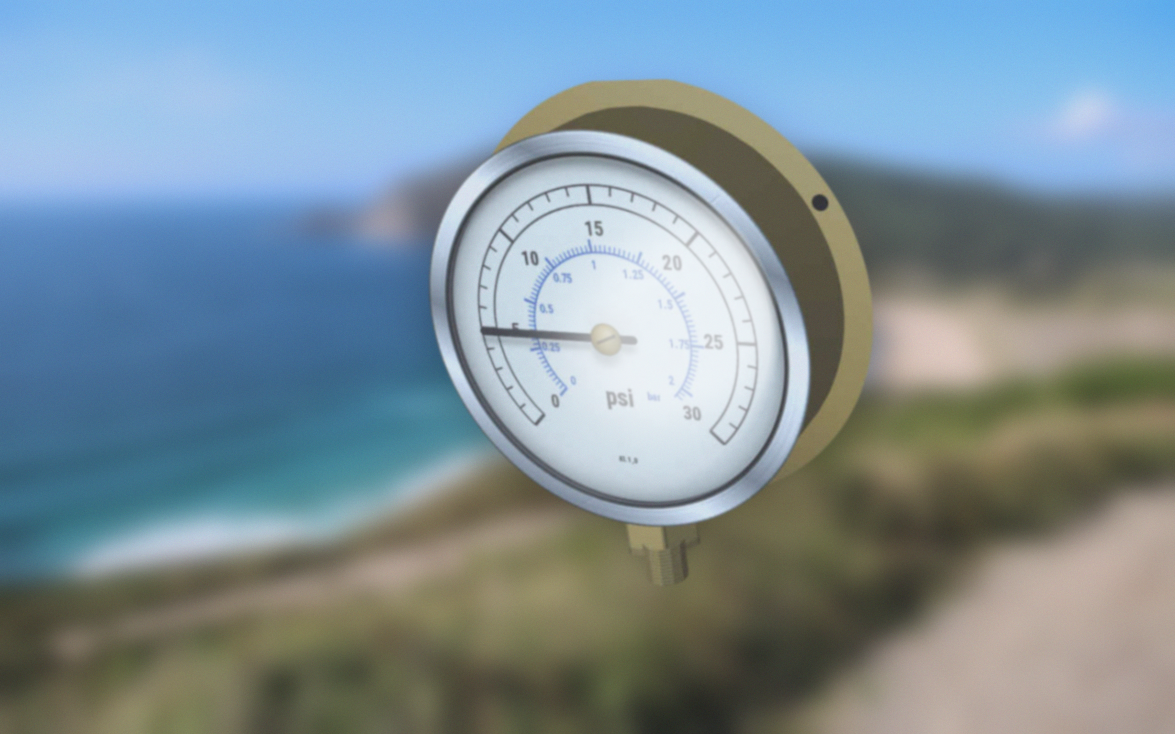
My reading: 5 (psi)
